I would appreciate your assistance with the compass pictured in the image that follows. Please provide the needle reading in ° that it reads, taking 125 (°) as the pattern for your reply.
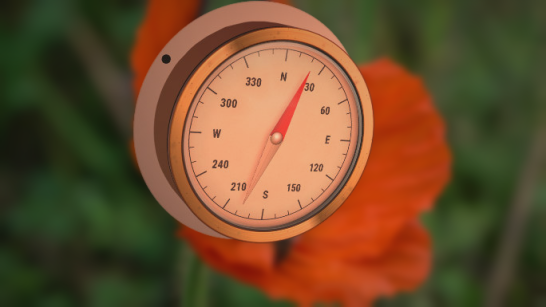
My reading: 20 (°)
